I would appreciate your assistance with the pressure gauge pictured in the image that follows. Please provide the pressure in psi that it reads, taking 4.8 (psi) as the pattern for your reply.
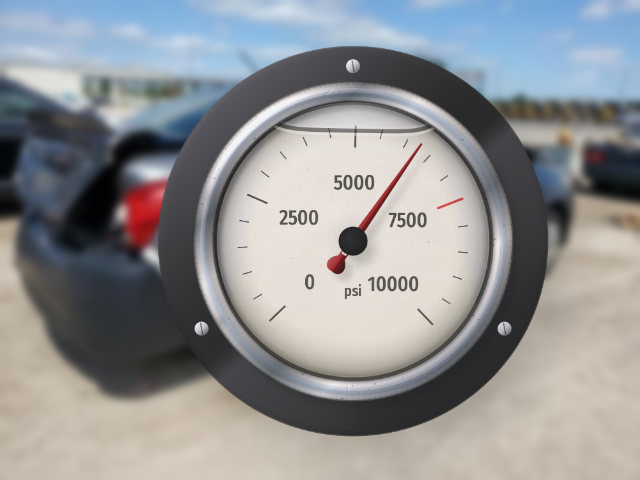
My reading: 6250 (psi)
